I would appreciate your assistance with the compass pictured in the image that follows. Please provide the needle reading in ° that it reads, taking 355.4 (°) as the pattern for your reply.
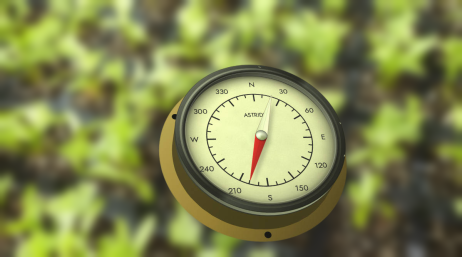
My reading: 200 (°)
